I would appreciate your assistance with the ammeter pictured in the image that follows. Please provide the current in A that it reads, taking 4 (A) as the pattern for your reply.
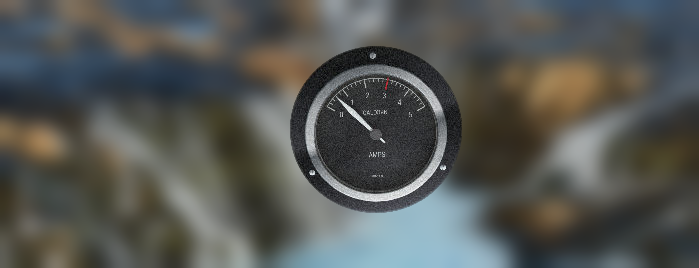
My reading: 0.6 (A)
